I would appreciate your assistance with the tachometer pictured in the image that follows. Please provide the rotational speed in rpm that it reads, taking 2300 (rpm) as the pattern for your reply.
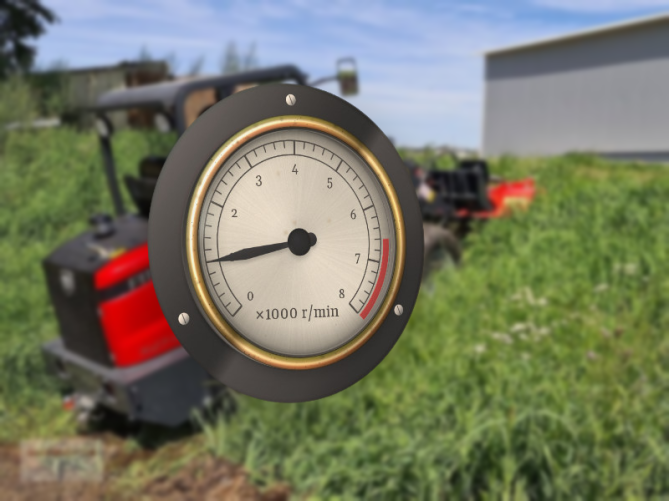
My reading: 1000 (rpm)
